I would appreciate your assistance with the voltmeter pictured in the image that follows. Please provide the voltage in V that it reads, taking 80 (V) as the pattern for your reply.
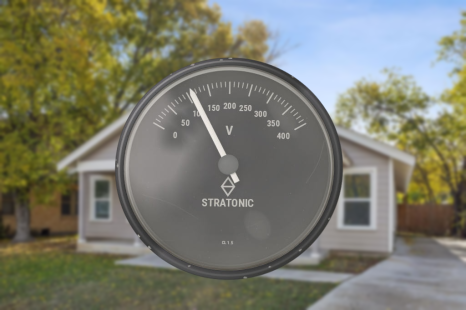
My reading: 110 (V)
